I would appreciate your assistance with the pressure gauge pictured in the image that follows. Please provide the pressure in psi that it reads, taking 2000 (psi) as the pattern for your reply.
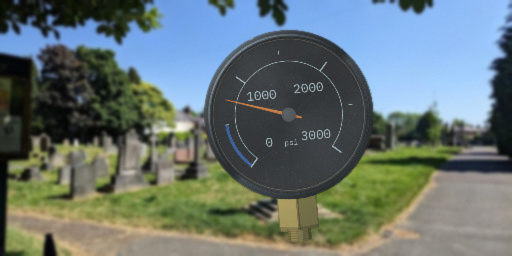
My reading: 750 (psi)
